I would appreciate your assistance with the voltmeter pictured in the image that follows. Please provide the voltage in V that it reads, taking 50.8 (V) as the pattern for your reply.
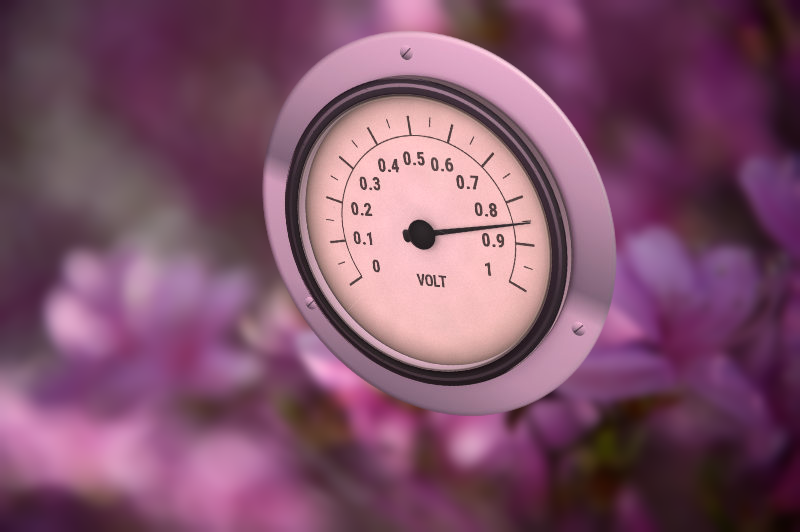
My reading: 0.85 (V)
